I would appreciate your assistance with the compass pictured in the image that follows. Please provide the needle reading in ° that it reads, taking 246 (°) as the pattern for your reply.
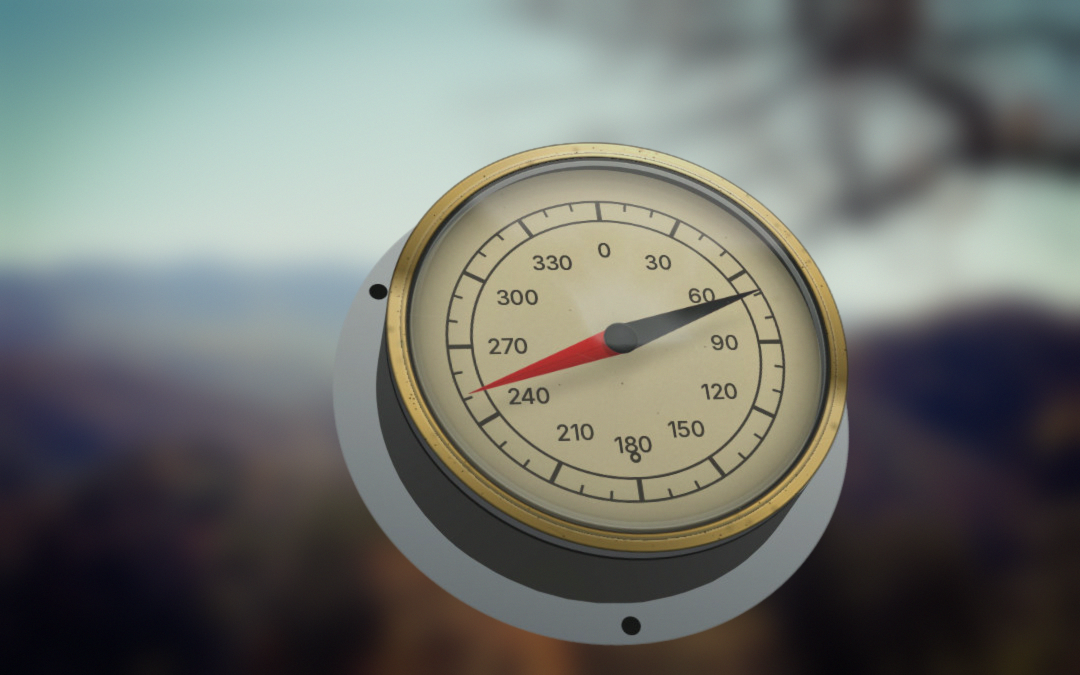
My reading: 250 (°)
